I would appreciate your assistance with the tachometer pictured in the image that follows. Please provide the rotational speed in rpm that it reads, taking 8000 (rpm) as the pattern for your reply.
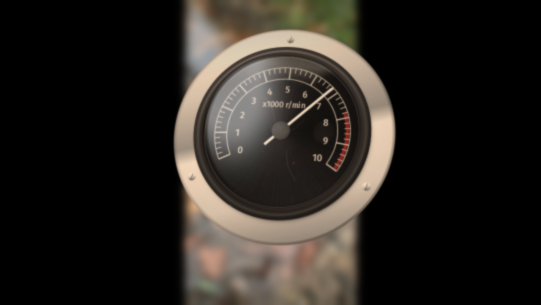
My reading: 6800 (rpm)
